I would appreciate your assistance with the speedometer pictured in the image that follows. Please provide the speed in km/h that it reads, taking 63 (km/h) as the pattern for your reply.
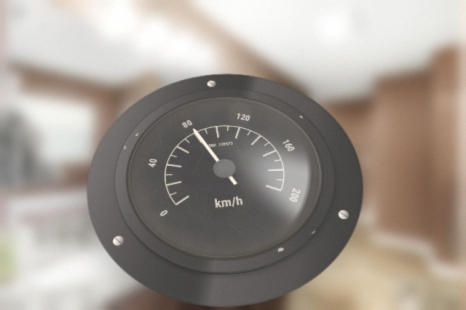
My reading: 80 (km/h)
